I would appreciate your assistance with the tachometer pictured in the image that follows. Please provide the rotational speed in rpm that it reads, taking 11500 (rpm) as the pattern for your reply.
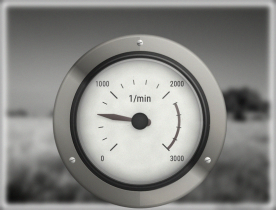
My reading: 600 (rpm)
